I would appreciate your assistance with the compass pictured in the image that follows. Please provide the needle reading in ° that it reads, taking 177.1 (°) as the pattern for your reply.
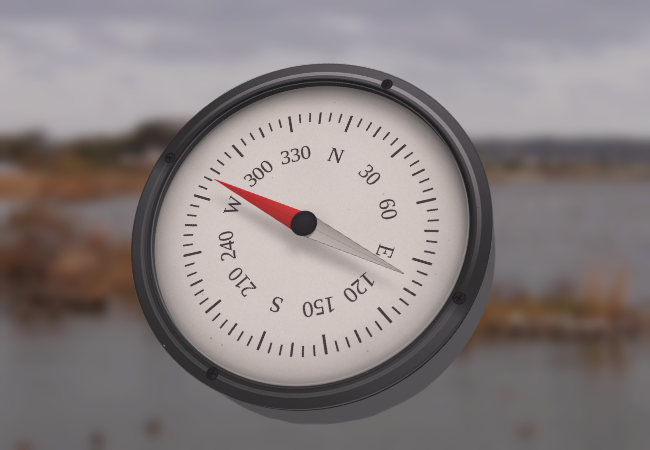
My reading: 280 (°)
